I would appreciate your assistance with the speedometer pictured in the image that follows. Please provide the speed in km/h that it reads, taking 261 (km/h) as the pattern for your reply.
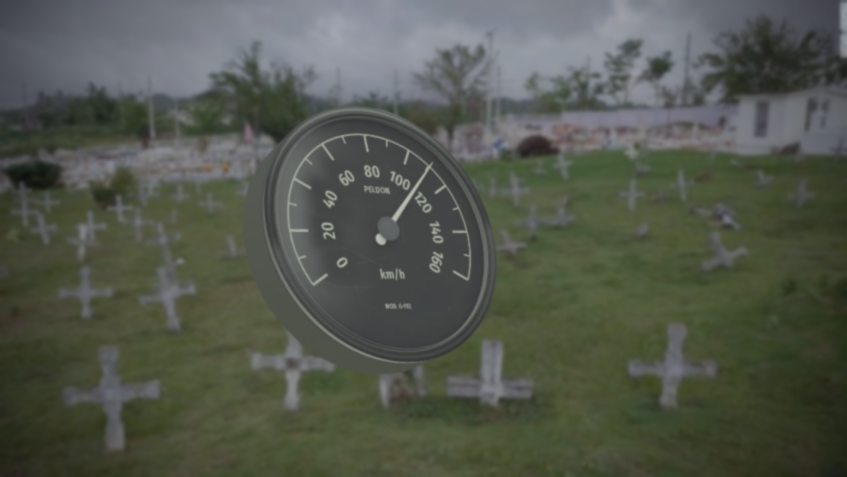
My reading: 110 (km/h)
